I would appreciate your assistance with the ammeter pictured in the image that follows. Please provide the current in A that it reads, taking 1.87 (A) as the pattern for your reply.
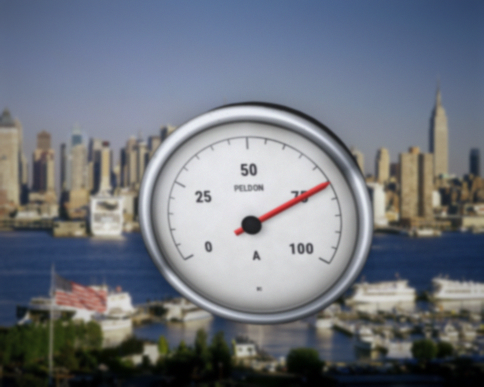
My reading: 75 (A)
